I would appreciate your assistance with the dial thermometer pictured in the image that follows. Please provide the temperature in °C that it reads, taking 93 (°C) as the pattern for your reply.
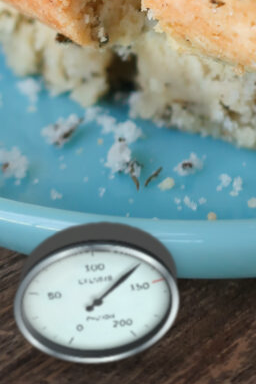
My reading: 130 (°C)
